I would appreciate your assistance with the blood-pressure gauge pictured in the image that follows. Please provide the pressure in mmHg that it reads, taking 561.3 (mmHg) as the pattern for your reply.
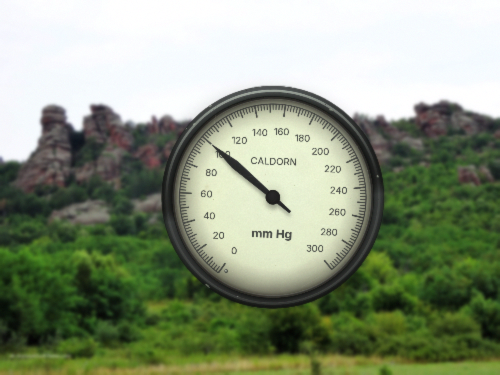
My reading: 100 (mmHg)
